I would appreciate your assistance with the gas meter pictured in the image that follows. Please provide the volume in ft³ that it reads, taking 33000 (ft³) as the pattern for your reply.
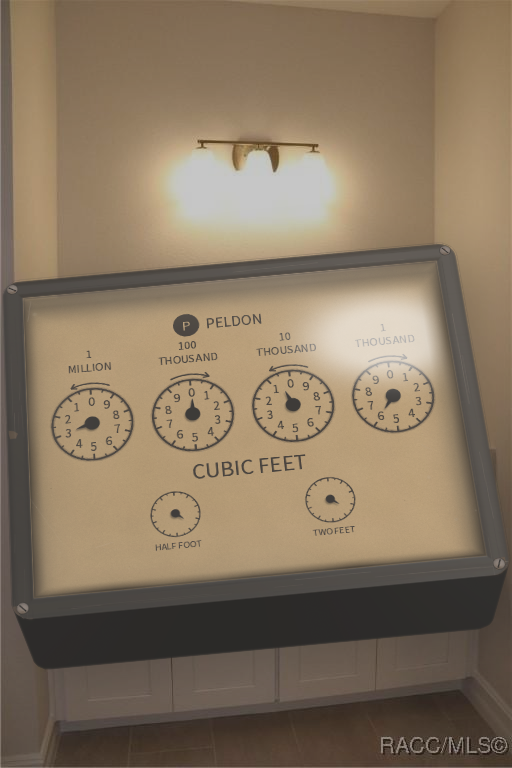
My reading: 300600 (ft³)
